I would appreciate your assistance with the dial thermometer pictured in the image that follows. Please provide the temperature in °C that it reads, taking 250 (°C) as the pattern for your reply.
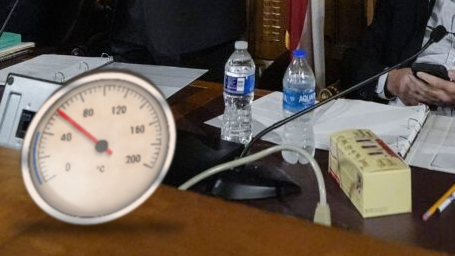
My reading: 60 (°C)
